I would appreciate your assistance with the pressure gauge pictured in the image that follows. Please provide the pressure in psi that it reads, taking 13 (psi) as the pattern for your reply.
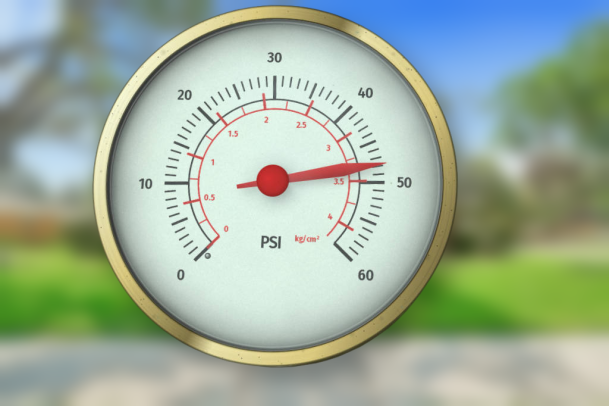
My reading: 48 (psi)
